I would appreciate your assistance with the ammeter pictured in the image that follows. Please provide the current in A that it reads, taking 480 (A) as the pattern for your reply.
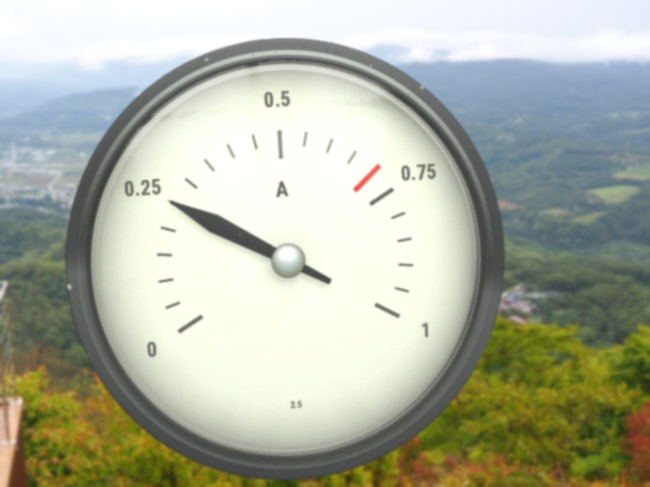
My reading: 0.25 (A)
